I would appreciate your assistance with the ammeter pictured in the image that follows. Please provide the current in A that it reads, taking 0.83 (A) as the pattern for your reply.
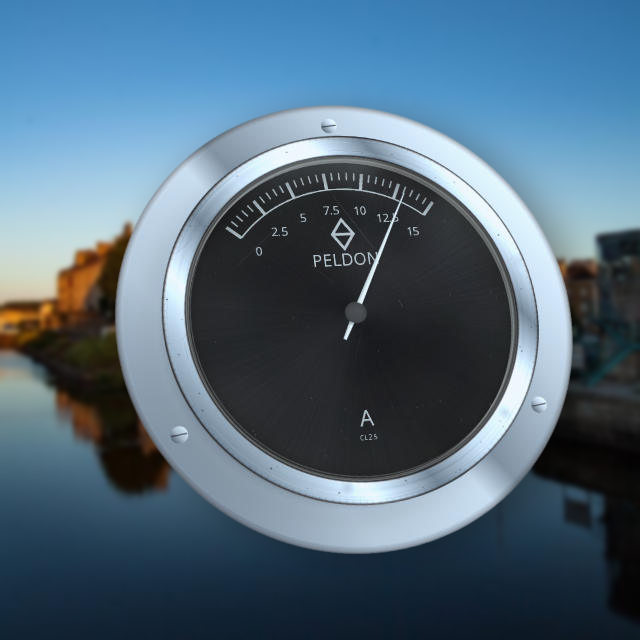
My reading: 13 (A)
